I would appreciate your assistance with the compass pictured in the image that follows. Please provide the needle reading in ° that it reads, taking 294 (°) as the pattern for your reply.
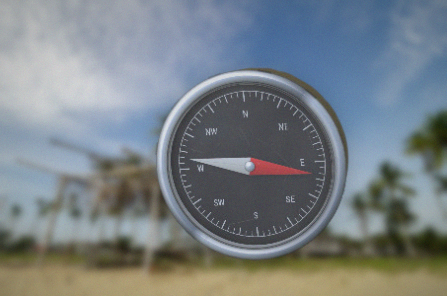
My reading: 100 (°)
